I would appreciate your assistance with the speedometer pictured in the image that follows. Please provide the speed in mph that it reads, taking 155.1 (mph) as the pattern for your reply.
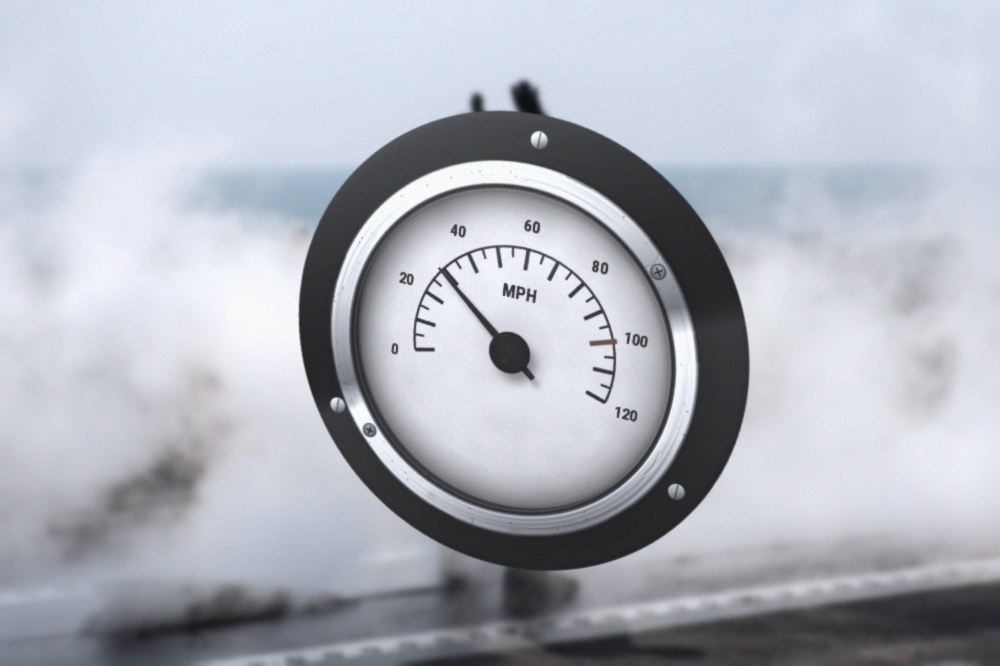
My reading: 30 (mph)
